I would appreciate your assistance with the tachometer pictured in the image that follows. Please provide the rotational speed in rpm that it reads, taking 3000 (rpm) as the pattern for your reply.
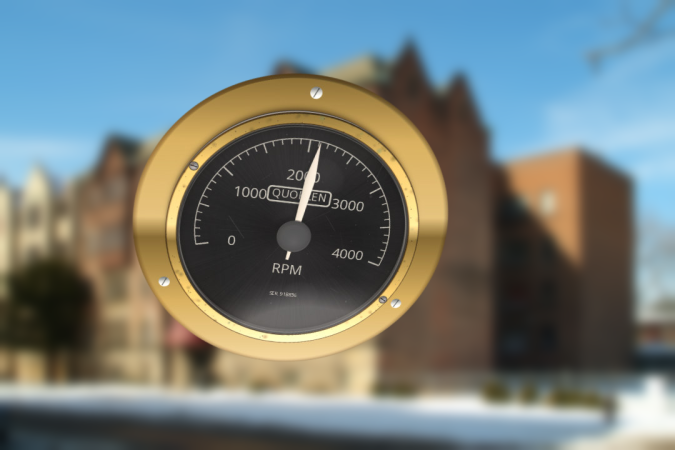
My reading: 2100 (rpm)
